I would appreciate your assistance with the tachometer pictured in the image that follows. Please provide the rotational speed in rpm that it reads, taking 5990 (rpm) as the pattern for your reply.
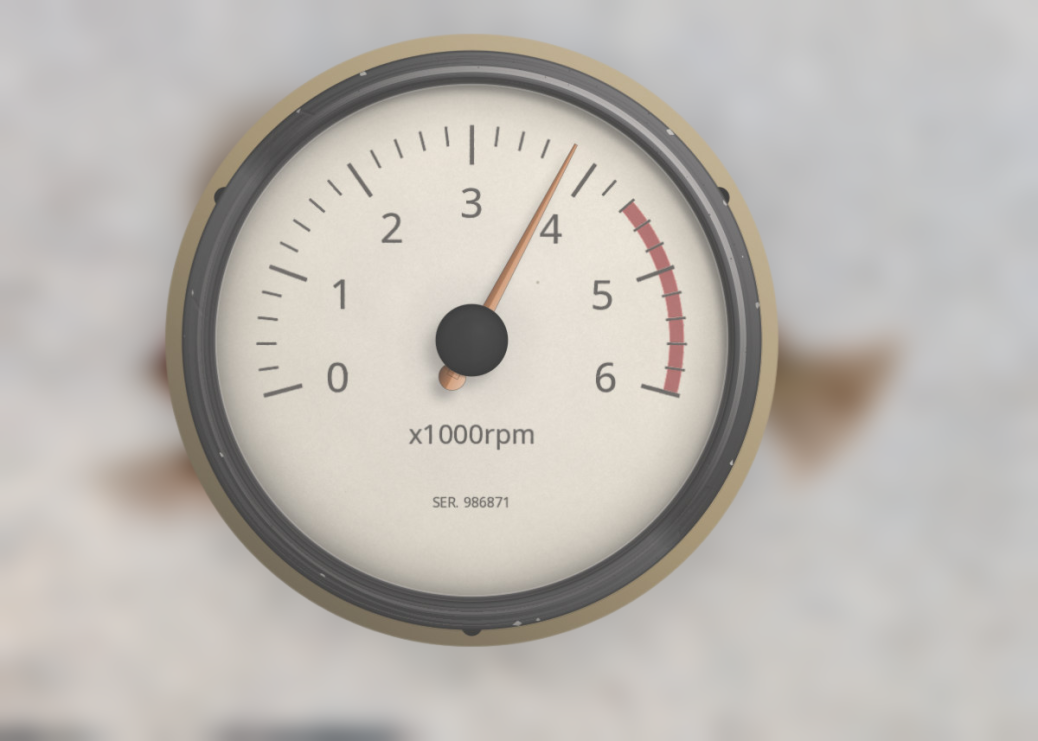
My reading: 3800 (rpm)
